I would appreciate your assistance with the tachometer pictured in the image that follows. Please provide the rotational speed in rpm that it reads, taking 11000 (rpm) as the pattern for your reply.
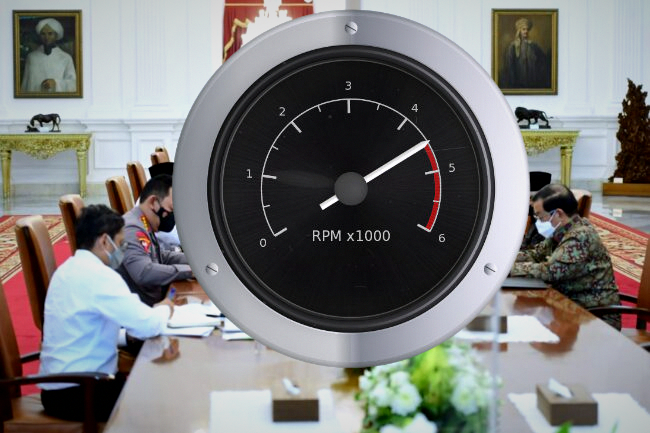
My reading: 4500 (rpm)
